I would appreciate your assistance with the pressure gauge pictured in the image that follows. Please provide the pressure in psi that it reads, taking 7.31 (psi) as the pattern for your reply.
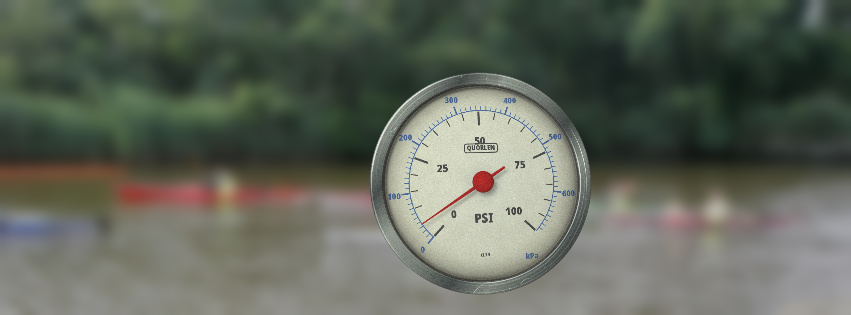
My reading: 5 (psi)
